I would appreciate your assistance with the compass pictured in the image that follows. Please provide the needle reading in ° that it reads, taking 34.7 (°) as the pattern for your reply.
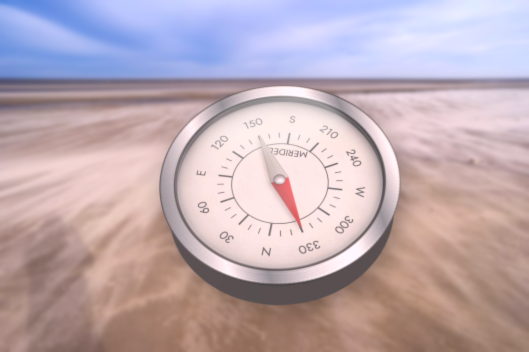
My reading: 330 (°)
